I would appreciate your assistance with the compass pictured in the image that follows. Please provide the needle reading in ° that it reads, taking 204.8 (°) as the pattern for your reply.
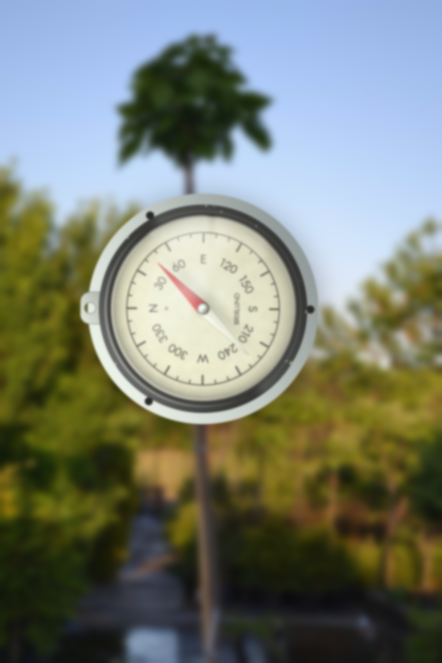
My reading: 45 (°)
